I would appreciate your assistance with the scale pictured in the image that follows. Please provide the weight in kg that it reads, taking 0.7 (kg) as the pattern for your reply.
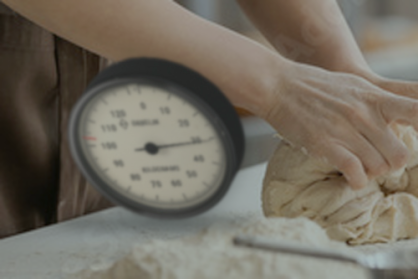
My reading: 30 (kg)
